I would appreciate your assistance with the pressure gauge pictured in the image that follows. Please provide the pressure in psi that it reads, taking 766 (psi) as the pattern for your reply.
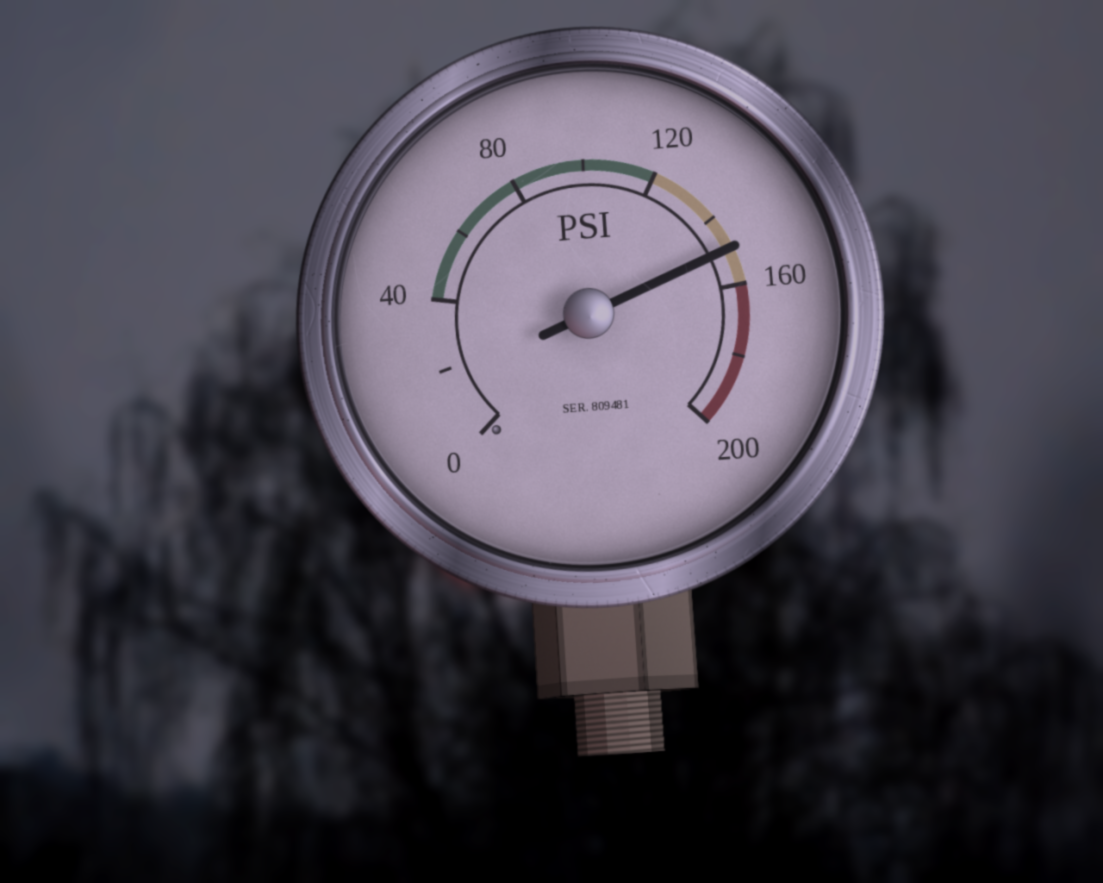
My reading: 150 (psi)
